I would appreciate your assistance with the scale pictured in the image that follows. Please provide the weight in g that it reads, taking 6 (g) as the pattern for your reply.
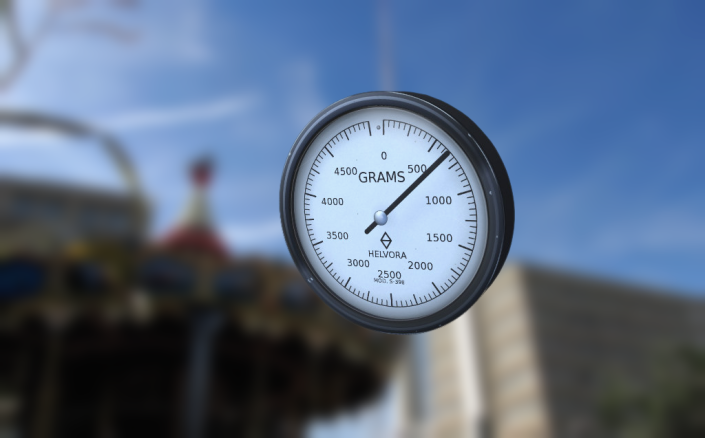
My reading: 650 (g)
